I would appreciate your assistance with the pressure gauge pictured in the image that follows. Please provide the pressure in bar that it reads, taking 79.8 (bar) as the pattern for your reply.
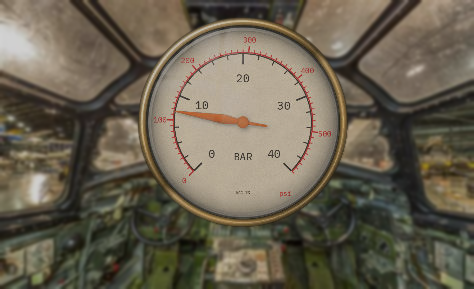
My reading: 8 (bar)
